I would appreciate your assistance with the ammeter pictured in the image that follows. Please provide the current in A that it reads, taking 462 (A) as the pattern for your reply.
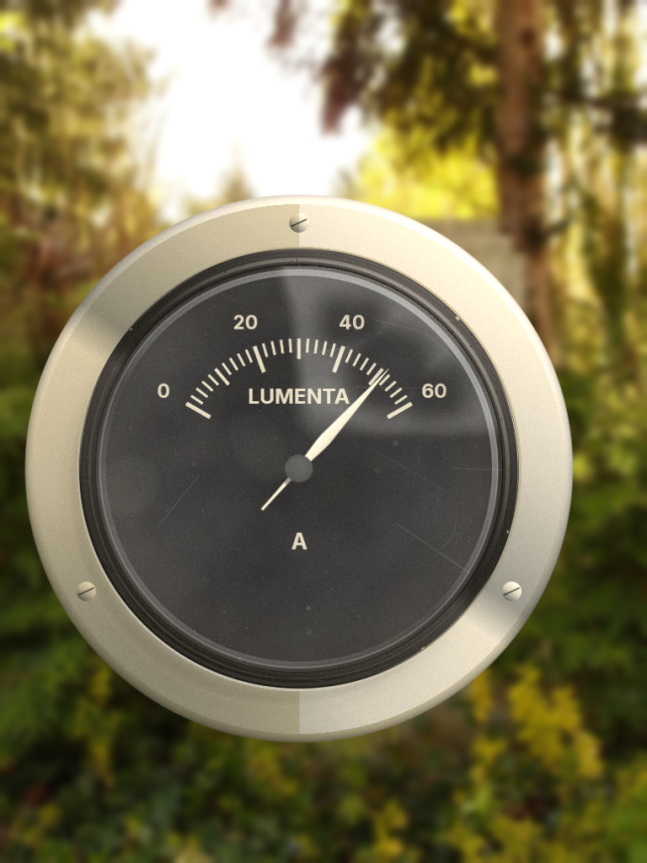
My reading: 51 (A)
